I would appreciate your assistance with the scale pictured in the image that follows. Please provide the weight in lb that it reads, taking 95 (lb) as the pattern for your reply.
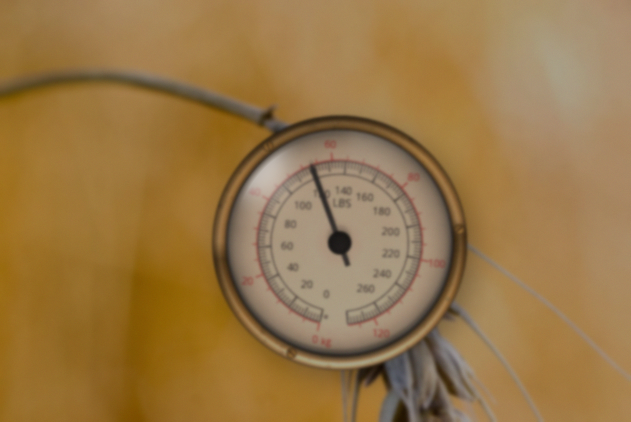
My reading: 120 (lb)
